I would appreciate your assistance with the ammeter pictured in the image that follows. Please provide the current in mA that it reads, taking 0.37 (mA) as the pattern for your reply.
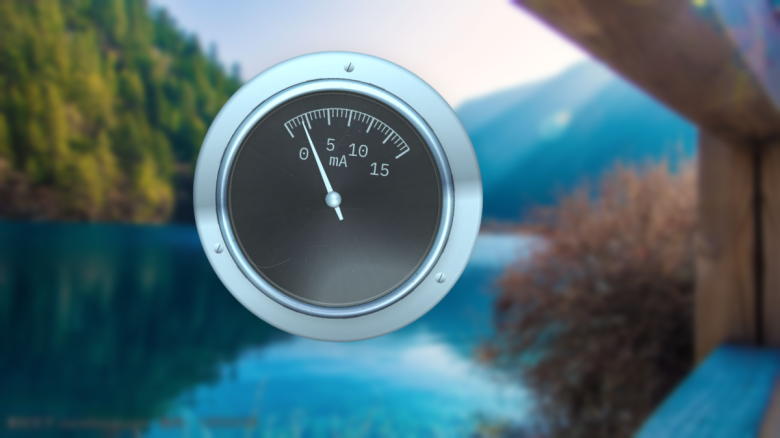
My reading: 2 (mA)
